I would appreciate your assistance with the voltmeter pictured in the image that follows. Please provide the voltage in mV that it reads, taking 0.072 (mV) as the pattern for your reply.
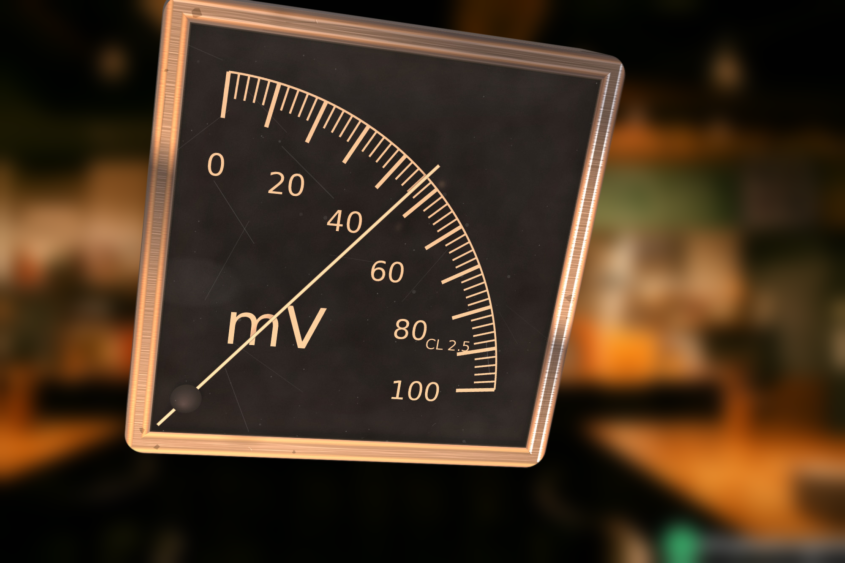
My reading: 46 (mV)
